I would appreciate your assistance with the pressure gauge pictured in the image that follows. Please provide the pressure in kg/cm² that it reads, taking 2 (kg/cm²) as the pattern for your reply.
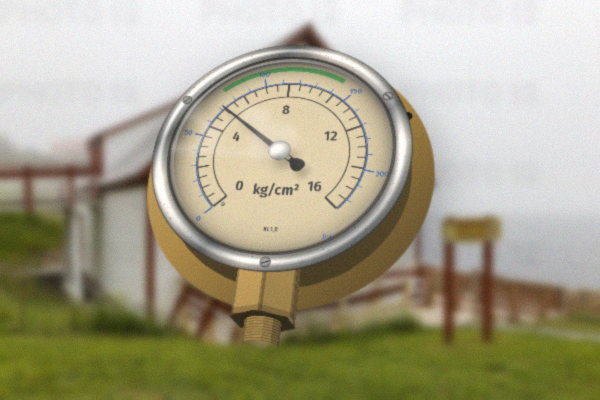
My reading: 5 (kg/cm²)
